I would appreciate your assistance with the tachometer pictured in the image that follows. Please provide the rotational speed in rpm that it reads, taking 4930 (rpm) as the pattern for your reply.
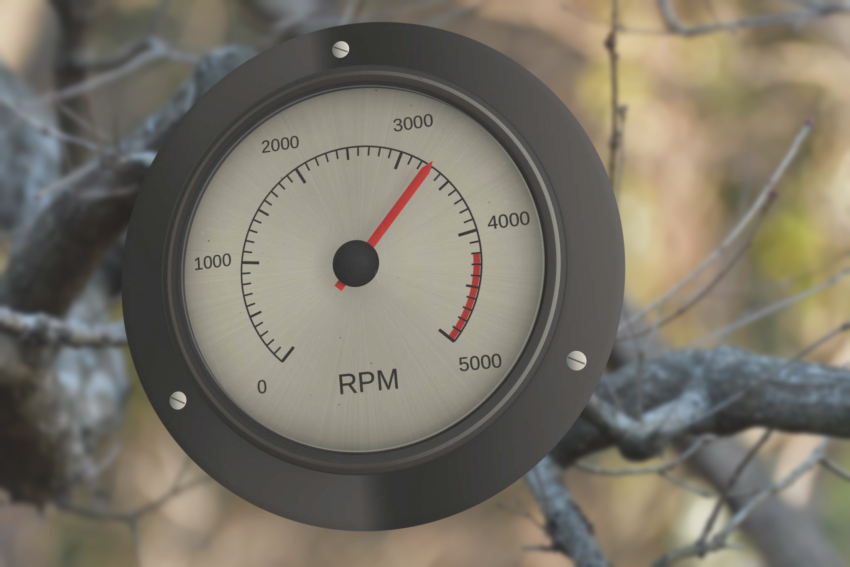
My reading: 3300 (rpm)
